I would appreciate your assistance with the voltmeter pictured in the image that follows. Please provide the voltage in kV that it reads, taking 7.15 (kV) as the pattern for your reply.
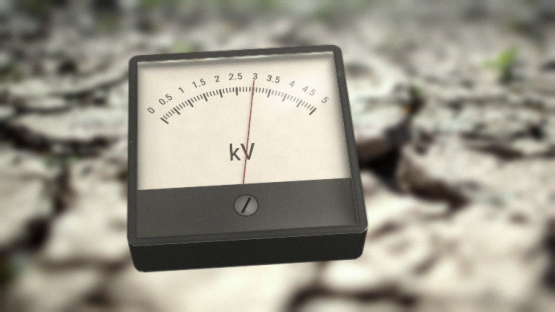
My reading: 3 (kV)
